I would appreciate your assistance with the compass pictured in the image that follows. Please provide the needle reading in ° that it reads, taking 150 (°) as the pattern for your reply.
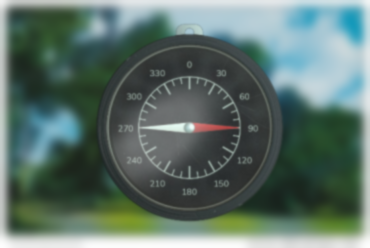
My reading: 90 (°)
